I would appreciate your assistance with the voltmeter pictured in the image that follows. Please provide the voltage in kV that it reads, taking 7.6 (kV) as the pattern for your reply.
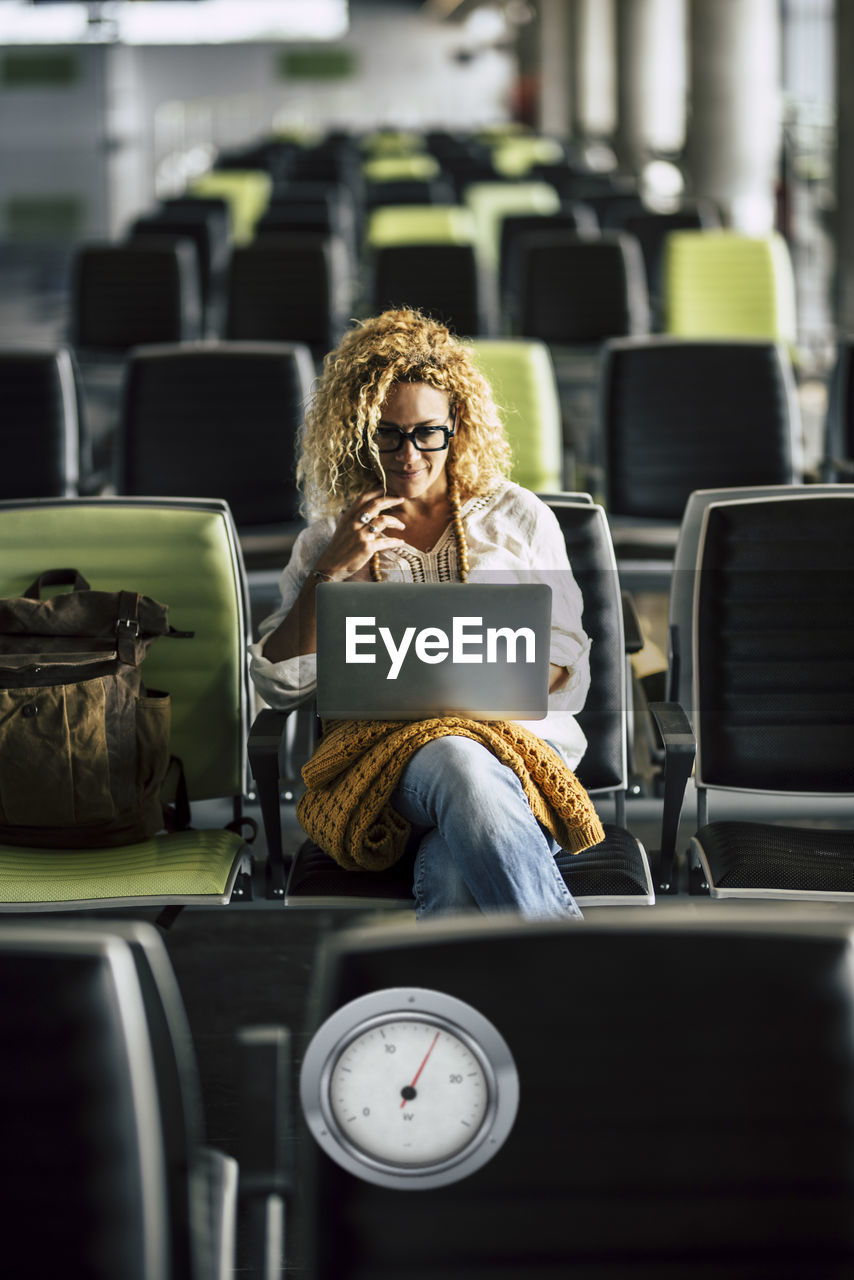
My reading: 15 (kV)
